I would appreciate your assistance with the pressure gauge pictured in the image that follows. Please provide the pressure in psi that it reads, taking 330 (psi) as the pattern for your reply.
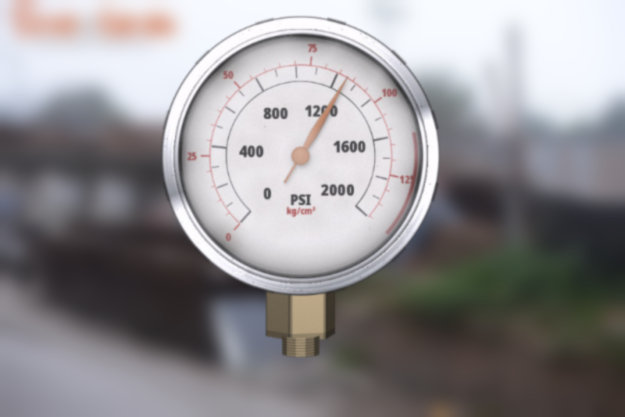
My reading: 1250 (psi)
